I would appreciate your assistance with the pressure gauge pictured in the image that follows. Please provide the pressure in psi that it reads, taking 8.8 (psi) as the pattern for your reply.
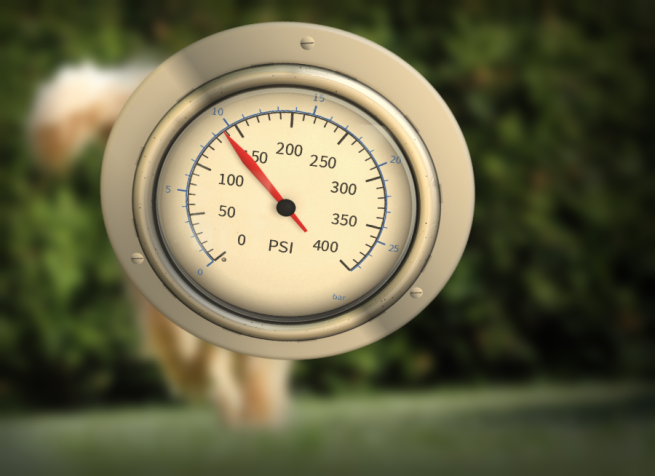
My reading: 140 (psi)
